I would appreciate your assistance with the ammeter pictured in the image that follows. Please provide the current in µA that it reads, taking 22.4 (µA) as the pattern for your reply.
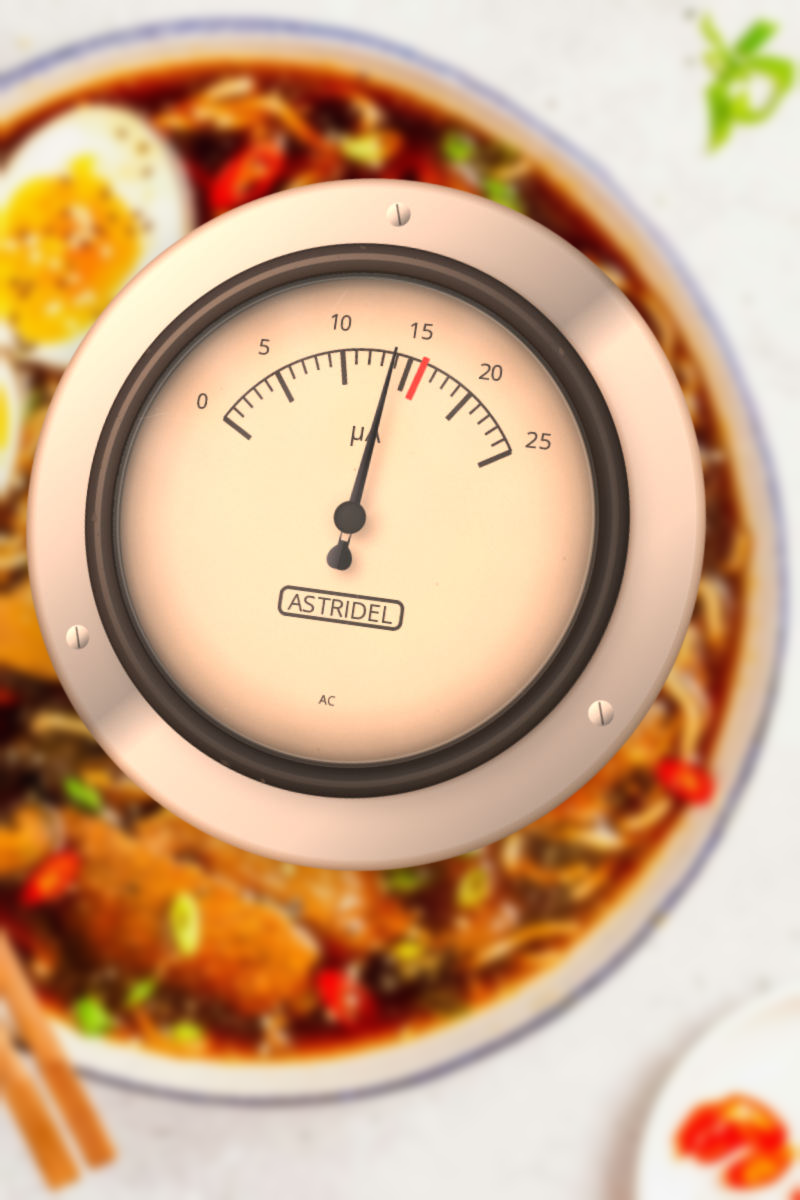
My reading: 14 (µA)
